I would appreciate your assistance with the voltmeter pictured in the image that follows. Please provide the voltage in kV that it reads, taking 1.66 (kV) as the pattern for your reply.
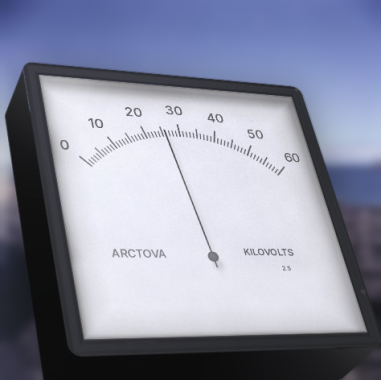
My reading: 25 (kV)
